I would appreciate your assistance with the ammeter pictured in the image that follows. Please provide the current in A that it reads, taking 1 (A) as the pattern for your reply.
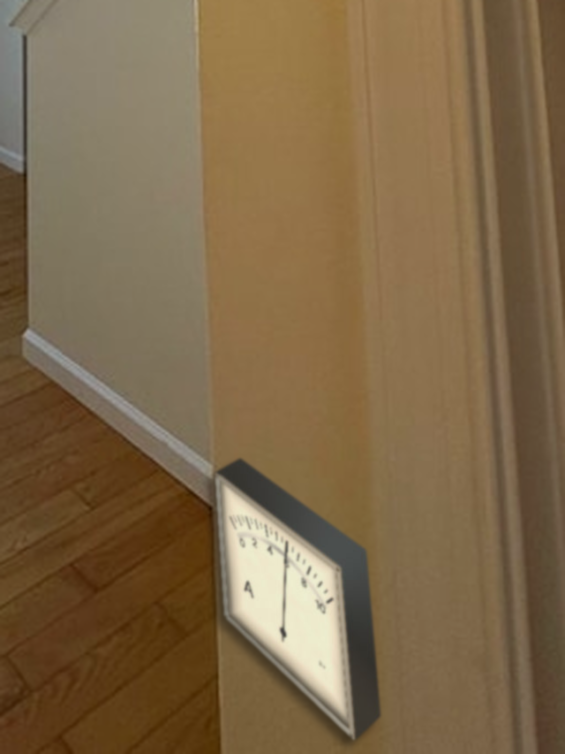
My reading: 6 (A)
